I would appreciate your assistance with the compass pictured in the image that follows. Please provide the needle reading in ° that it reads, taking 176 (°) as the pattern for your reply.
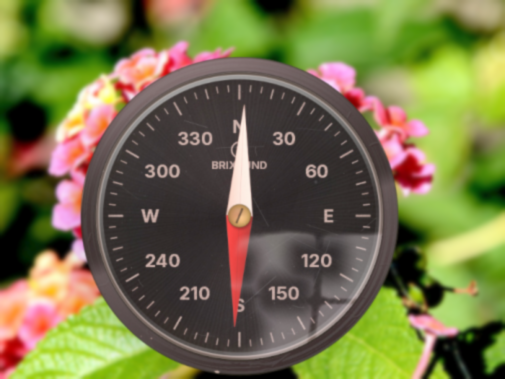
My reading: 182.5 (°)
